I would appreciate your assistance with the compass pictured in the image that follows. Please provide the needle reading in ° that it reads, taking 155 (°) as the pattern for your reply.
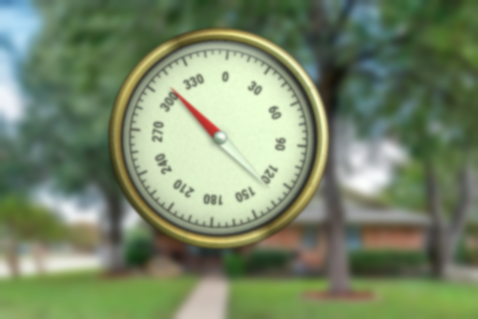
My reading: 310 (°)
